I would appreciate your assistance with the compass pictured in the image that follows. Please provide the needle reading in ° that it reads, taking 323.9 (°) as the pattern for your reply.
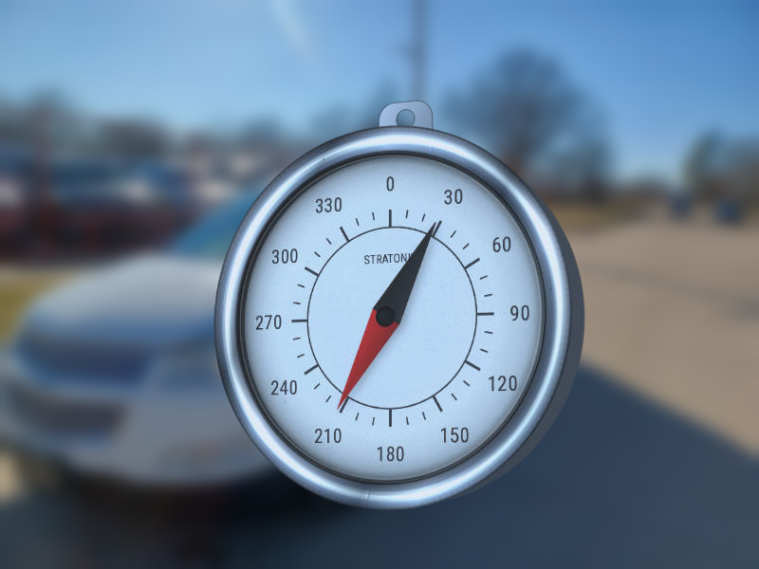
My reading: 210 (°)
